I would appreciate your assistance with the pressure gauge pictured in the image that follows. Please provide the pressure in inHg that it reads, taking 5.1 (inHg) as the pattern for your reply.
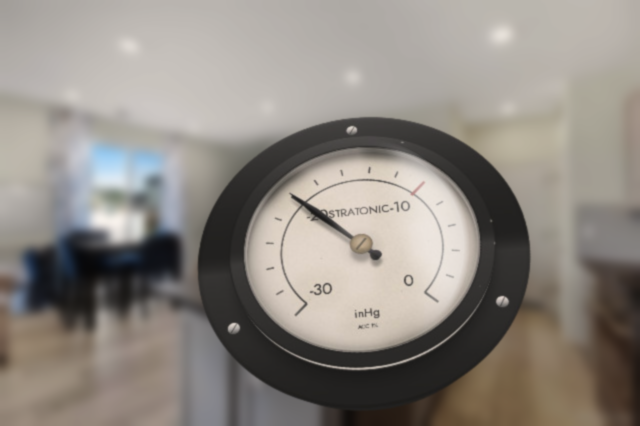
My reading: -20 (inHg)
